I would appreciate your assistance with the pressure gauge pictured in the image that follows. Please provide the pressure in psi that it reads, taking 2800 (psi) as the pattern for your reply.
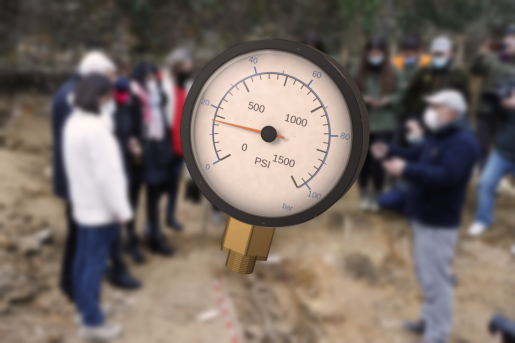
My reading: 225 (psi)
